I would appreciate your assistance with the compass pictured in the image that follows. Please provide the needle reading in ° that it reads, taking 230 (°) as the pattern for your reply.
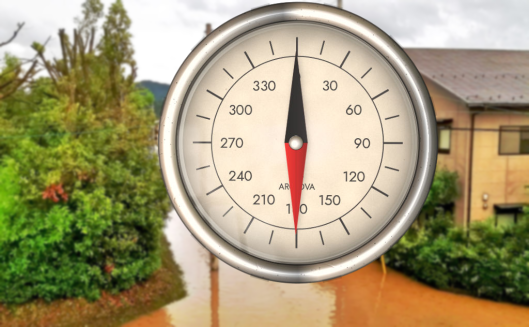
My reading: 180 (°)
